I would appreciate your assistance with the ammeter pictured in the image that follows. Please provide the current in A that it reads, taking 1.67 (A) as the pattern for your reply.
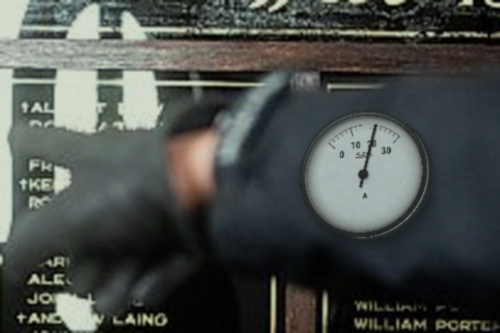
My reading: 20 (A)
